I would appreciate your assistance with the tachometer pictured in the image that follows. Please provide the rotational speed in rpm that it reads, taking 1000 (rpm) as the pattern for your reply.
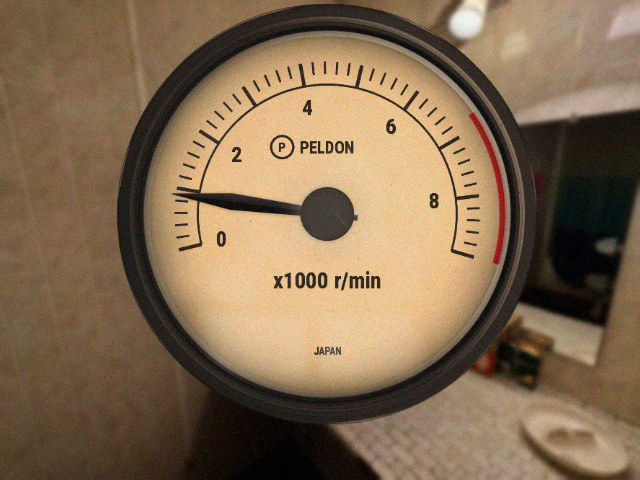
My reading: 900 (rpm)
